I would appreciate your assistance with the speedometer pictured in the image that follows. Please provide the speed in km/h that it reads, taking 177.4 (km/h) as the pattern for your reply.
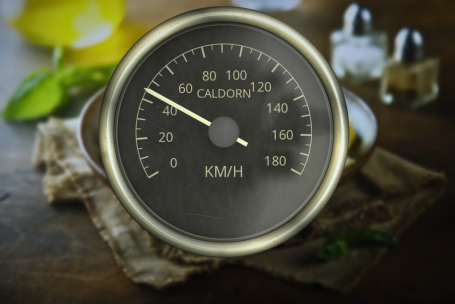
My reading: 45 (km/h)
